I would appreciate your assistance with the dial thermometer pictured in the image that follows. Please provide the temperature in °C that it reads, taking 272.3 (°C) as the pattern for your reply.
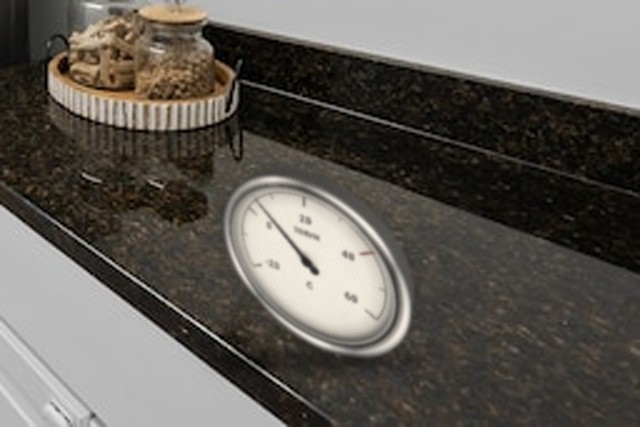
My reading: 5 (°C)
